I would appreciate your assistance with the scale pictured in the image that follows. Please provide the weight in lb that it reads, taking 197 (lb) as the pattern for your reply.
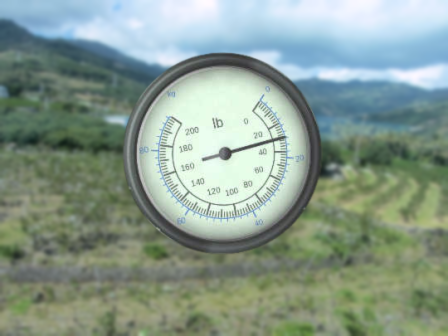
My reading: 30 (lb)
